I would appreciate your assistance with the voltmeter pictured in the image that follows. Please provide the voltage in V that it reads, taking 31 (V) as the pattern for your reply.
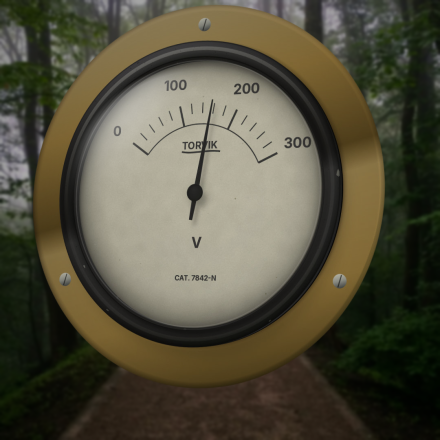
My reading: 160 (V)
